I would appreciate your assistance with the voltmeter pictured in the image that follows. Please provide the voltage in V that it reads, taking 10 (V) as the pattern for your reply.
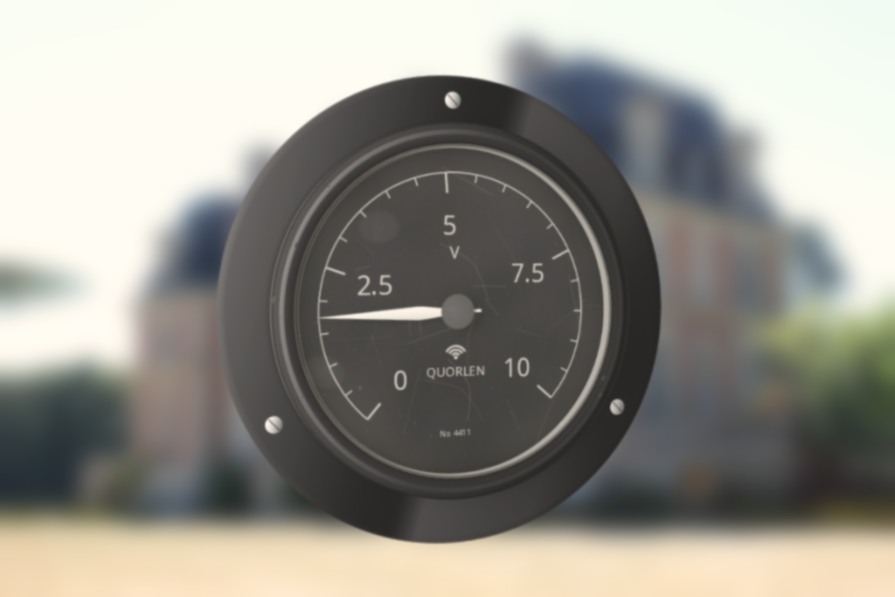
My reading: 1.75 (V)
